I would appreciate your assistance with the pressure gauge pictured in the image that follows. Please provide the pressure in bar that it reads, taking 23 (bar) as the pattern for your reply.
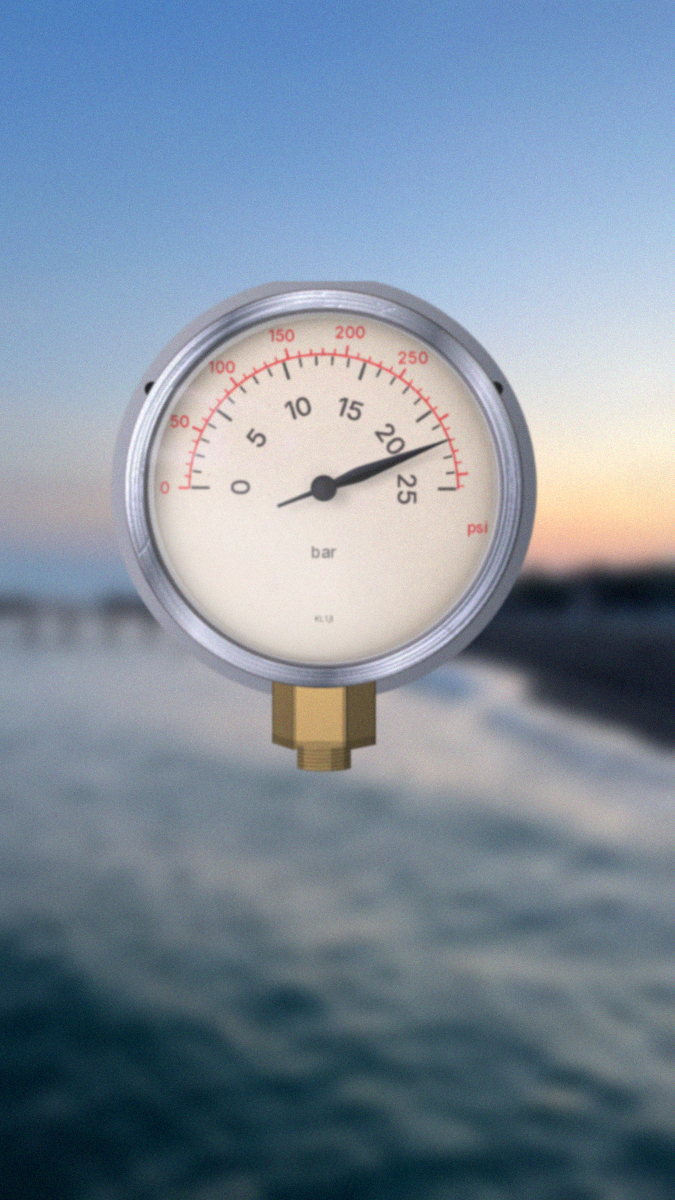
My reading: 22 (bar)
